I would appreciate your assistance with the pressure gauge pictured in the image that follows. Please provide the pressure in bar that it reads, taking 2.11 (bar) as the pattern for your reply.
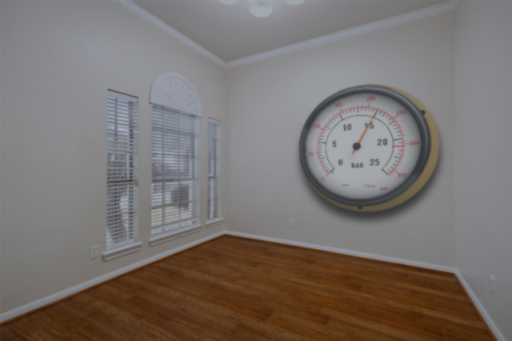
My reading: 15 (bar)
